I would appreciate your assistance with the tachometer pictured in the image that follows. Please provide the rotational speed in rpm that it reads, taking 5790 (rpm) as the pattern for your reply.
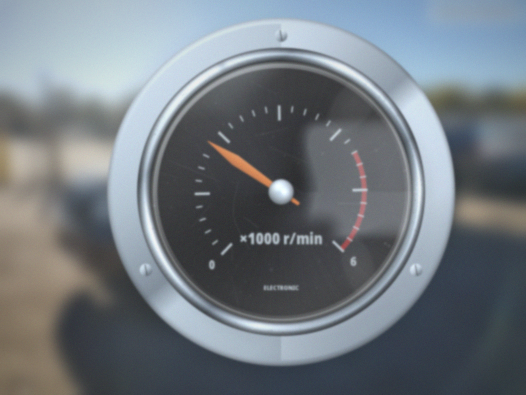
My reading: 1800 (rpm)
